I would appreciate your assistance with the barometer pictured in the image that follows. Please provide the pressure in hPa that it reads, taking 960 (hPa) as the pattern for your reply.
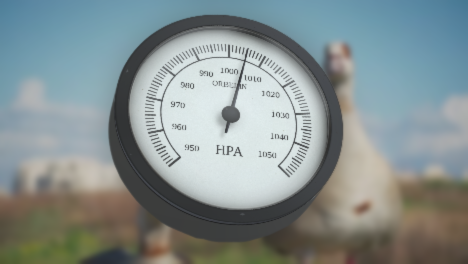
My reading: 1005 (hPa)
